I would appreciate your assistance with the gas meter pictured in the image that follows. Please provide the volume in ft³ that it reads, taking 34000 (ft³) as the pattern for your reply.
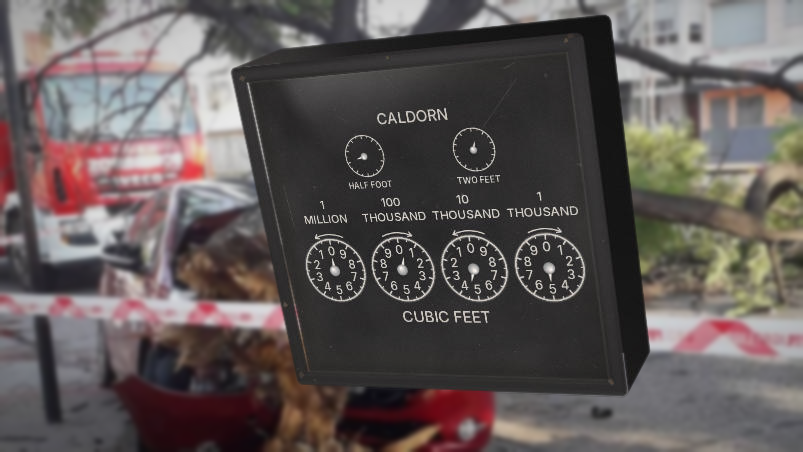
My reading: 4500 (ft³)
